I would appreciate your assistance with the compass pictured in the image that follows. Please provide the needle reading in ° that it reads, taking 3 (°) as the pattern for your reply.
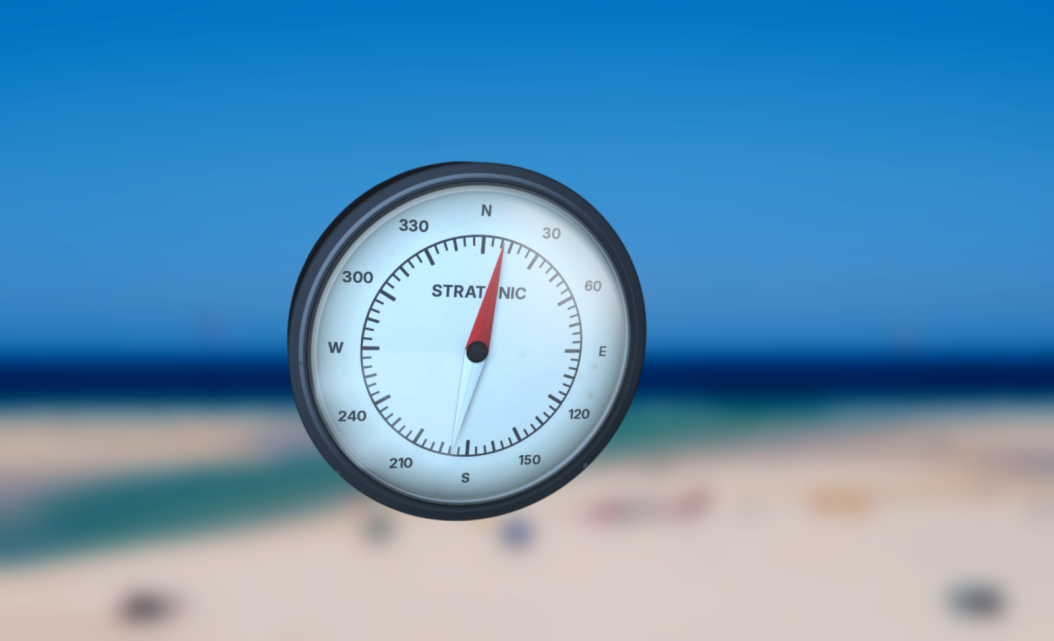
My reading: 10 (°)
